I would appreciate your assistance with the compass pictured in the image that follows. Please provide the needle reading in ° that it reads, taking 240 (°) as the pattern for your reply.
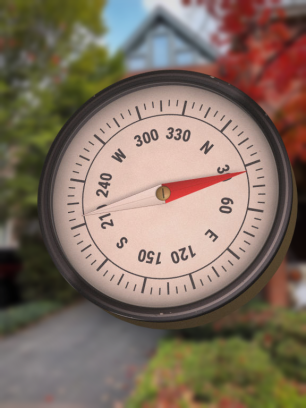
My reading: 35 (°)
